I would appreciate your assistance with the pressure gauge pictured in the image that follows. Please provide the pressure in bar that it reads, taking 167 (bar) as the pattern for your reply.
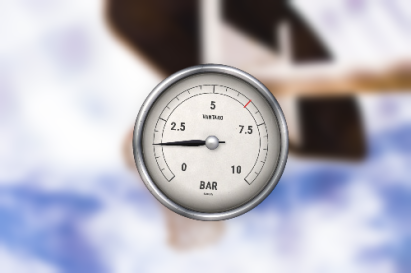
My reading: 1.5 (bar)
